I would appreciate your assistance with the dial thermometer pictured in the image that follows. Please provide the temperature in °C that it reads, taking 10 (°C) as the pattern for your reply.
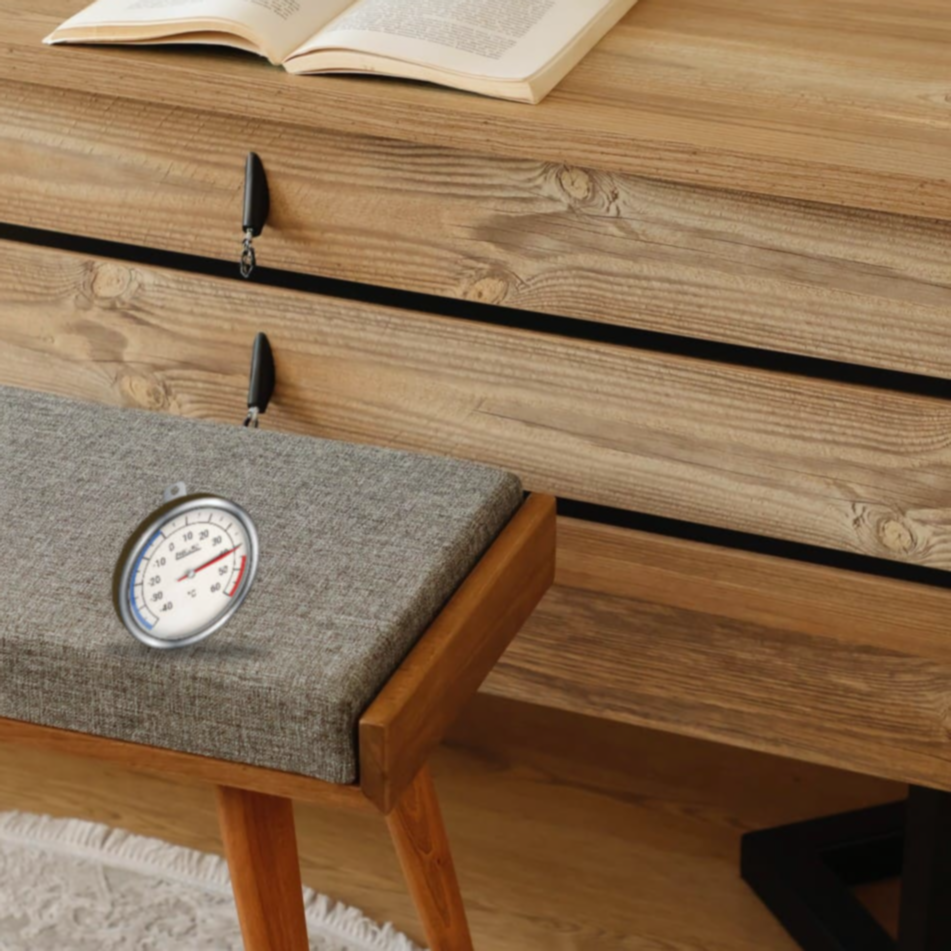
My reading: 40 (°C)
